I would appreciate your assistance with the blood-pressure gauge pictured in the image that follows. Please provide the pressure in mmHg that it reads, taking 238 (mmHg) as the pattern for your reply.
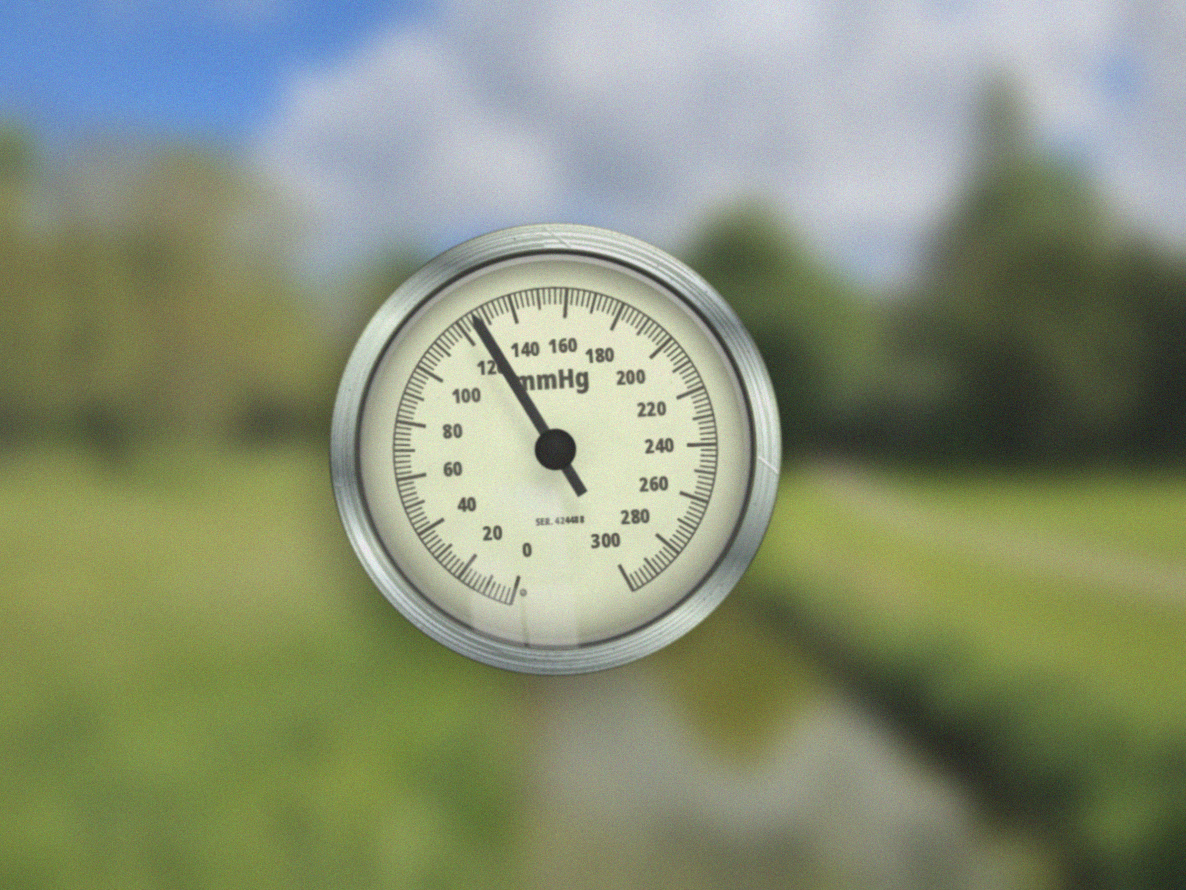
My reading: 126 (mmHg)
